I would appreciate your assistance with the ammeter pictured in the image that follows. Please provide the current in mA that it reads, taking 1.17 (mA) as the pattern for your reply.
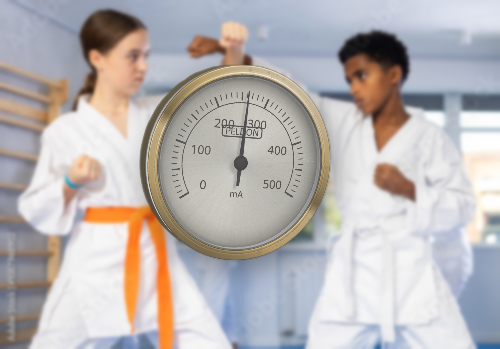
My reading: 260 (mA)
